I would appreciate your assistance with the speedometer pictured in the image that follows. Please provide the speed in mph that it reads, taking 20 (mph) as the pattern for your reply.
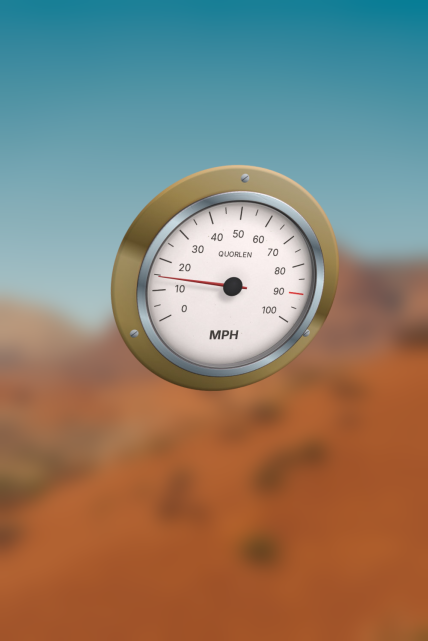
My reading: 15 (mph)
